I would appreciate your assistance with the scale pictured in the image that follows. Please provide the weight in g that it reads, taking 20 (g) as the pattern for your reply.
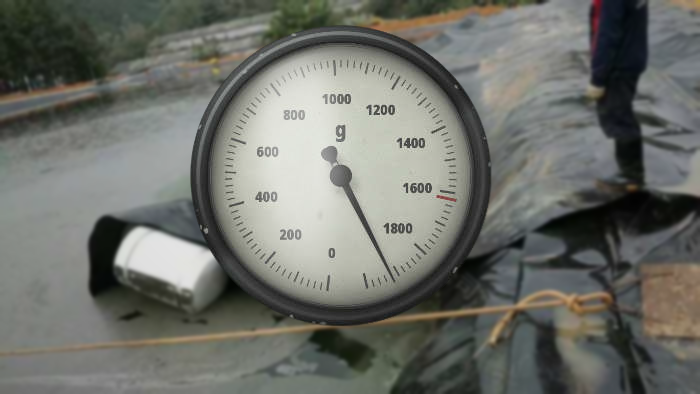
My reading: 1920 (g)
